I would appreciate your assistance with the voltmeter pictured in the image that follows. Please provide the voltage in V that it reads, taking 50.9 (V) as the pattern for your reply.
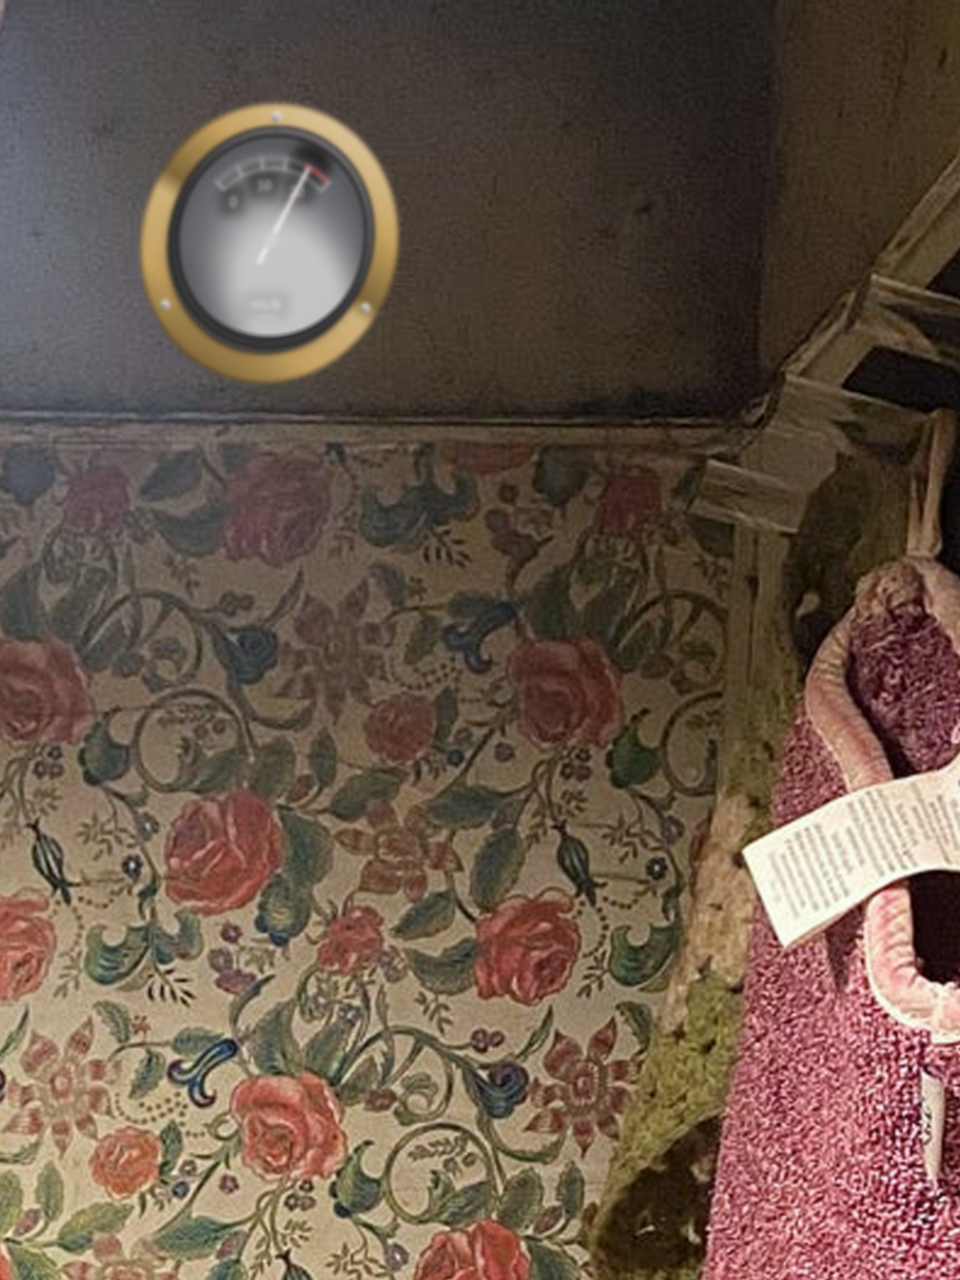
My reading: 20 (V)
